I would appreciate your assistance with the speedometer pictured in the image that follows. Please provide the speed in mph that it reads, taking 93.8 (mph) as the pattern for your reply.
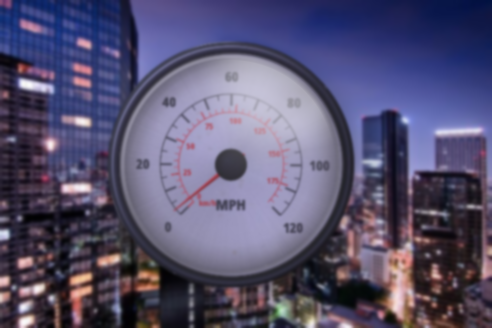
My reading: 2.5 (mph)
